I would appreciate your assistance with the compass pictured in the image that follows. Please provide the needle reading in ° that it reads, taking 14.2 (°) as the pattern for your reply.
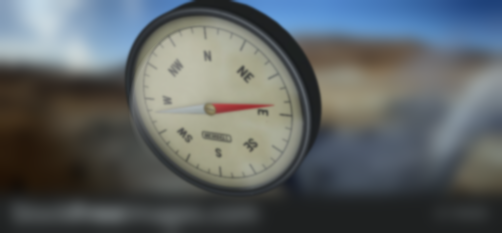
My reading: 80 (°)
